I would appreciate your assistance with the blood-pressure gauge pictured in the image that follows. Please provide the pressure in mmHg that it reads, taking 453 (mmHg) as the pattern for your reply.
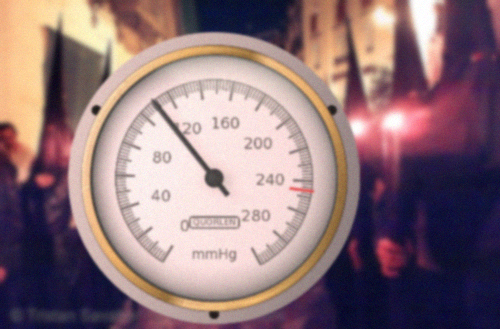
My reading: 110 (mmHg)
